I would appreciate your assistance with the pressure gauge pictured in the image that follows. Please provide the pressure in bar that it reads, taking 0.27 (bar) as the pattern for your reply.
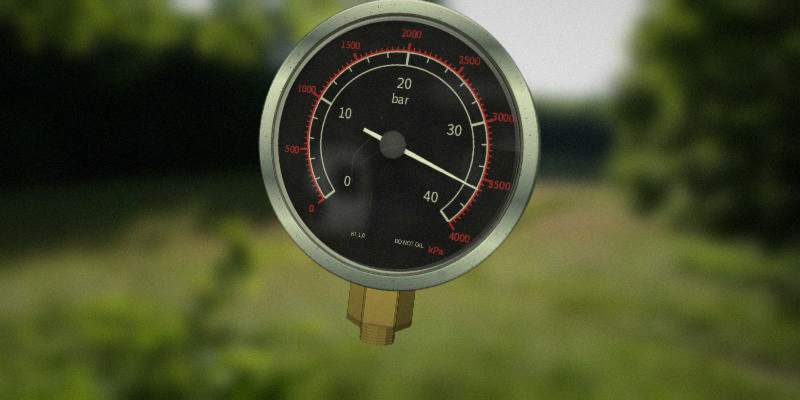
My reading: 36 (bar)
